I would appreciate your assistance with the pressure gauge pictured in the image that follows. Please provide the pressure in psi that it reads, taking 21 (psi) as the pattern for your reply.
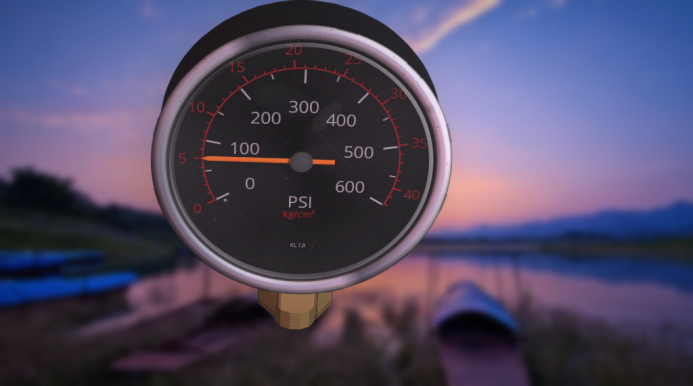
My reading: 75 (psi)
